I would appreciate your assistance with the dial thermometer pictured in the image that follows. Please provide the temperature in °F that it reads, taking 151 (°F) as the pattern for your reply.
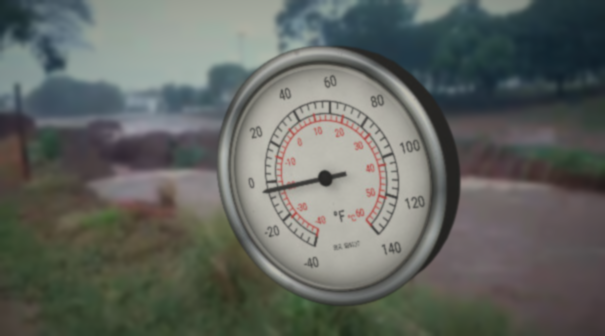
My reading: -4 (°F)
